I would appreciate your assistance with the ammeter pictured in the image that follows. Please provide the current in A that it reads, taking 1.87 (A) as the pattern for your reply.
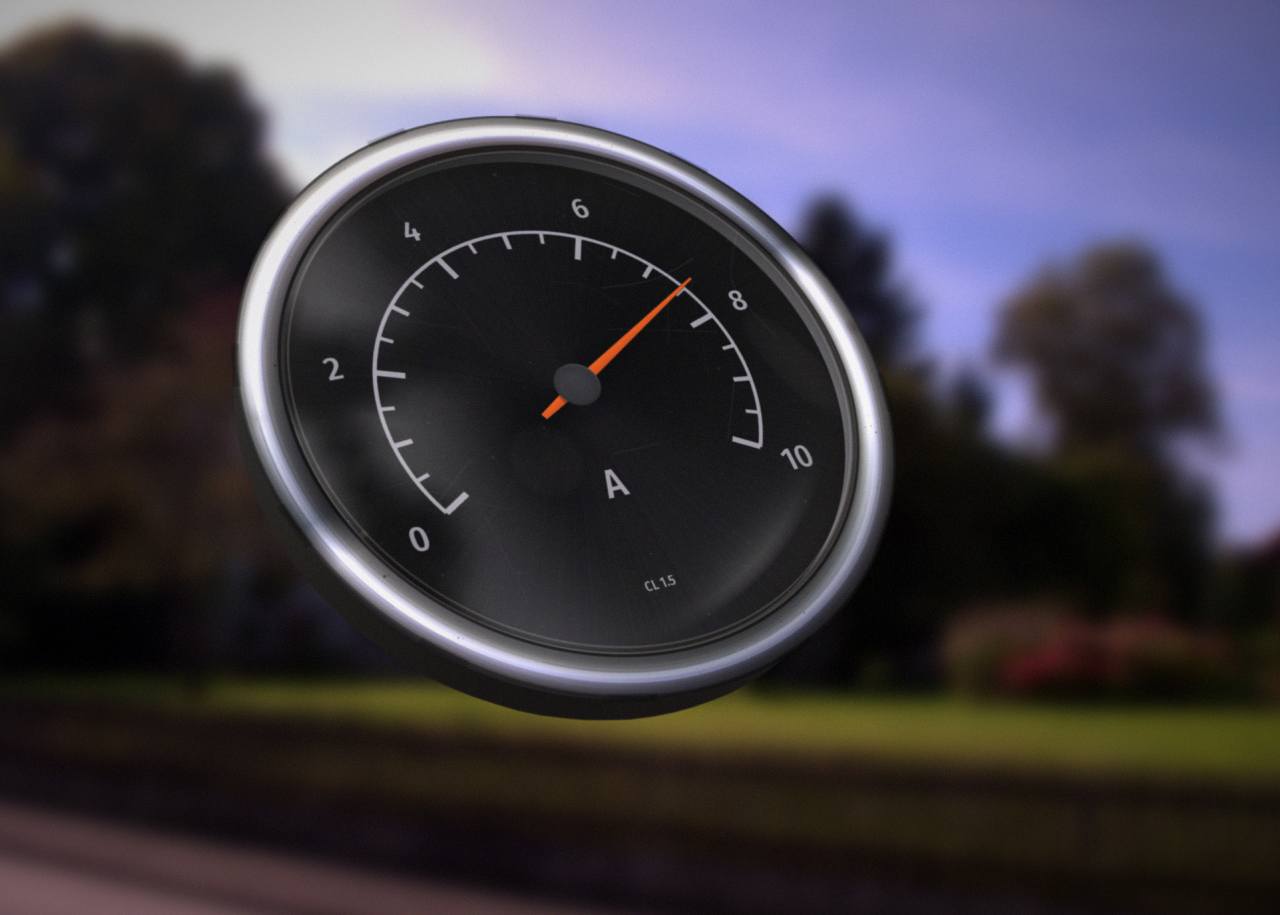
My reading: 7.5 (A)
